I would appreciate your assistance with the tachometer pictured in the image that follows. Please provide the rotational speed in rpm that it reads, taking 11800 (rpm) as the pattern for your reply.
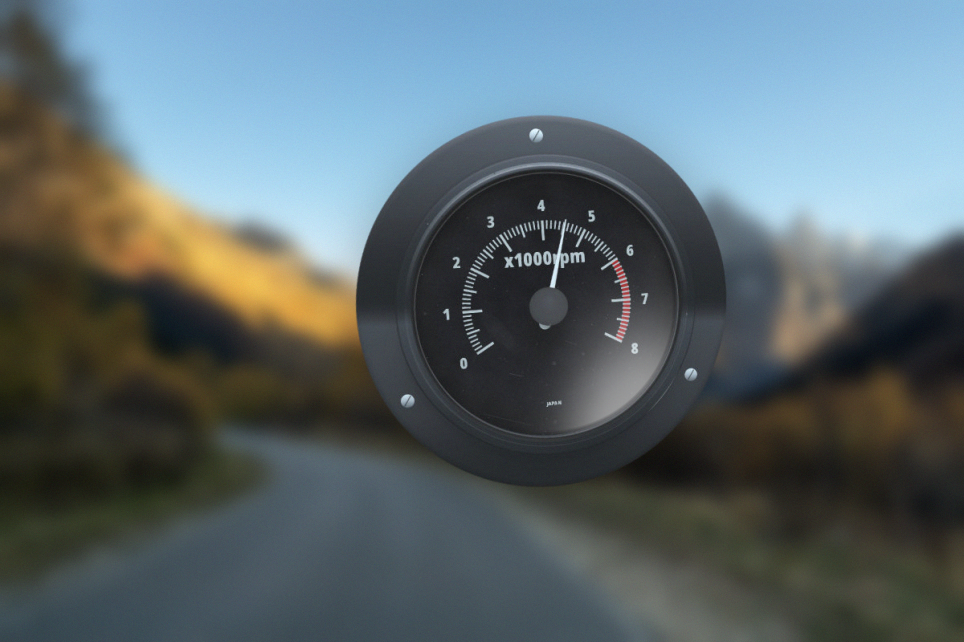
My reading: 4500 (rpm)
